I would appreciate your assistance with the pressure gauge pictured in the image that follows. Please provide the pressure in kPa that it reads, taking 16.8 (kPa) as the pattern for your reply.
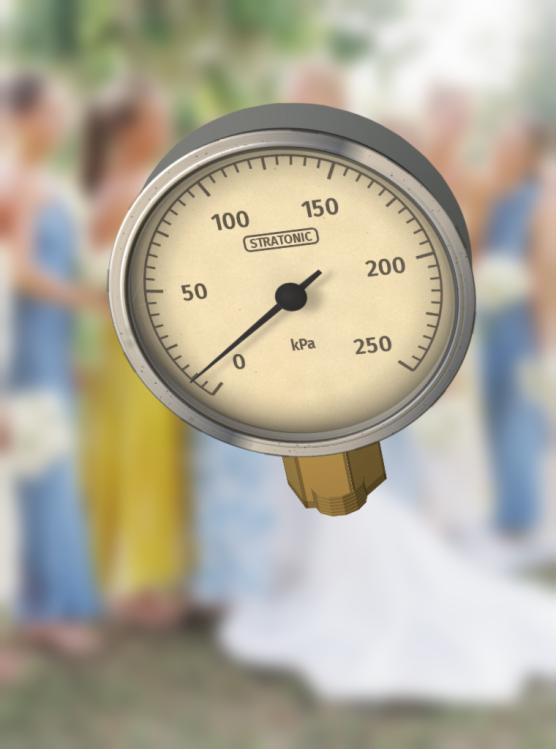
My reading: 10 (kPa)
